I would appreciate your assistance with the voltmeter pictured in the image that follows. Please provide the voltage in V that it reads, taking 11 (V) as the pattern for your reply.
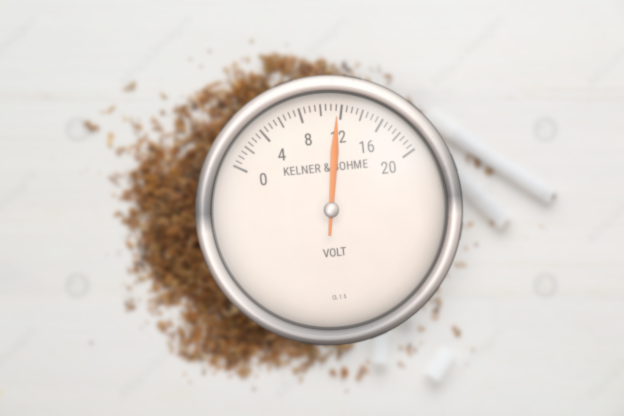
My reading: 11.5 (V)
